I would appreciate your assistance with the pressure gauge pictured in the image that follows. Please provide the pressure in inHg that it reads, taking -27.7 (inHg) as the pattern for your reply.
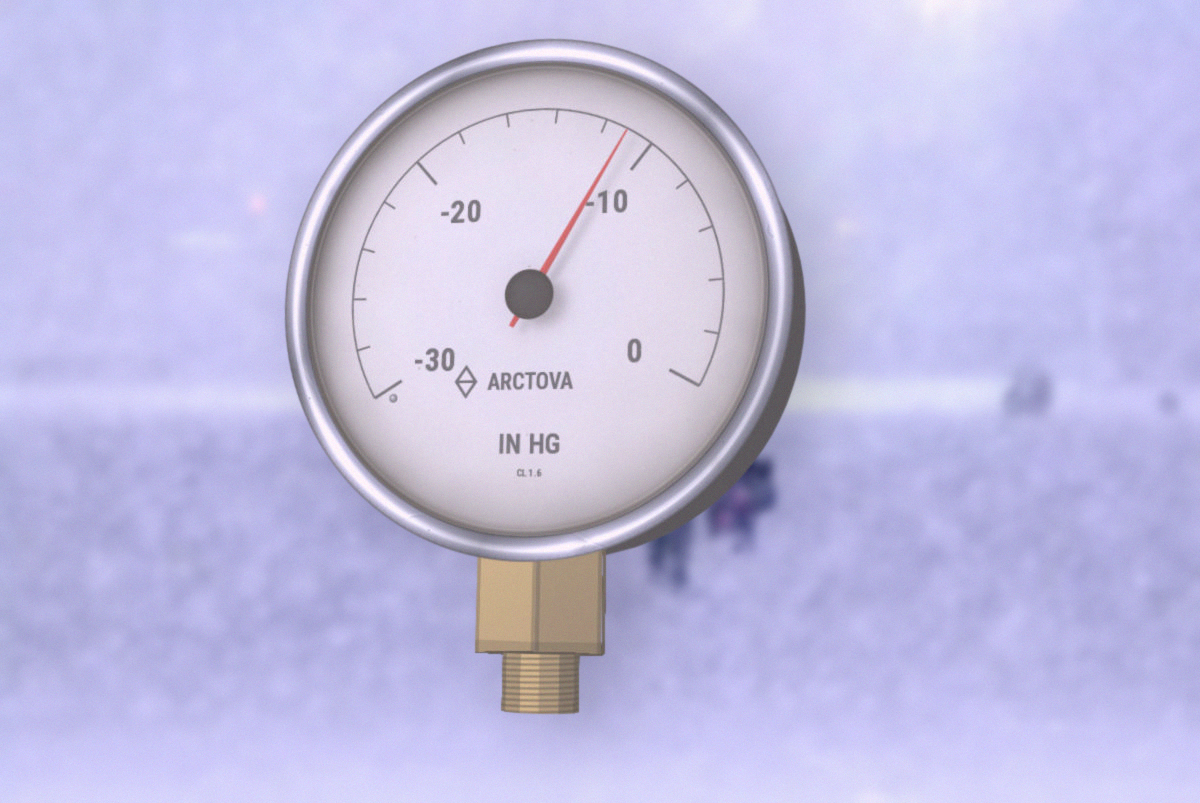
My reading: -11 (inHg)
